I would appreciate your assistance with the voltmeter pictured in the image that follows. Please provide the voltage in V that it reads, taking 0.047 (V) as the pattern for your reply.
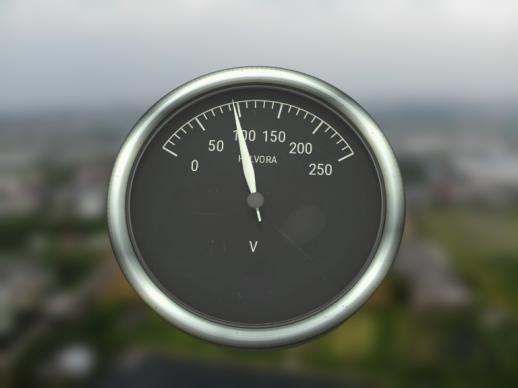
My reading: 95 (V)
